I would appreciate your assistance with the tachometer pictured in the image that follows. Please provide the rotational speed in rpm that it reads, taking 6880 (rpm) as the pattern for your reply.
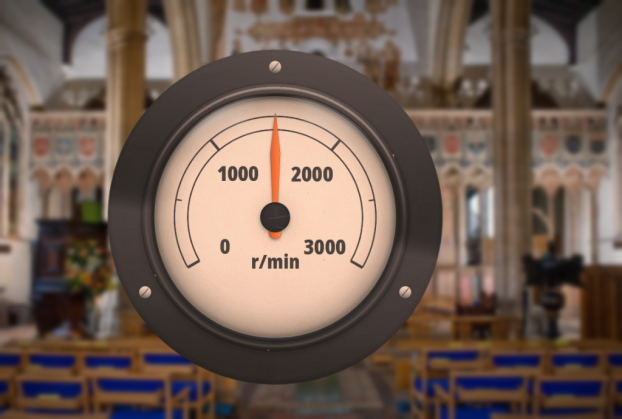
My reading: 1500 (rpm)
